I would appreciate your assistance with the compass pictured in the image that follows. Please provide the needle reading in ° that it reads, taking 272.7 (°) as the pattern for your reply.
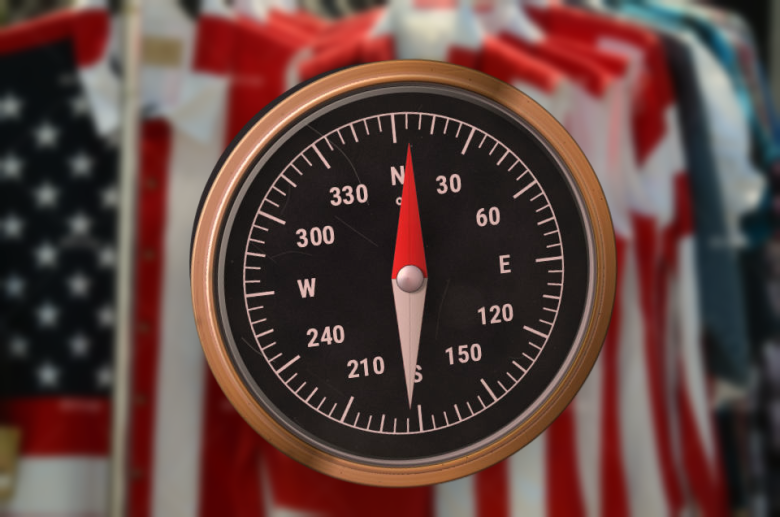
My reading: 5 (°)
